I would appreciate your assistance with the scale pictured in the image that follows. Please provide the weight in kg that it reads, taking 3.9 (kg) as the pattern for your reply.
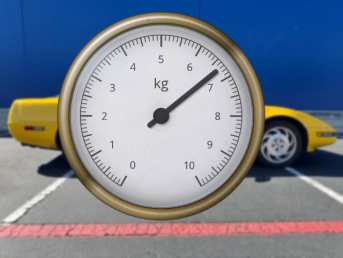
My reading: 6.7 (kg)
